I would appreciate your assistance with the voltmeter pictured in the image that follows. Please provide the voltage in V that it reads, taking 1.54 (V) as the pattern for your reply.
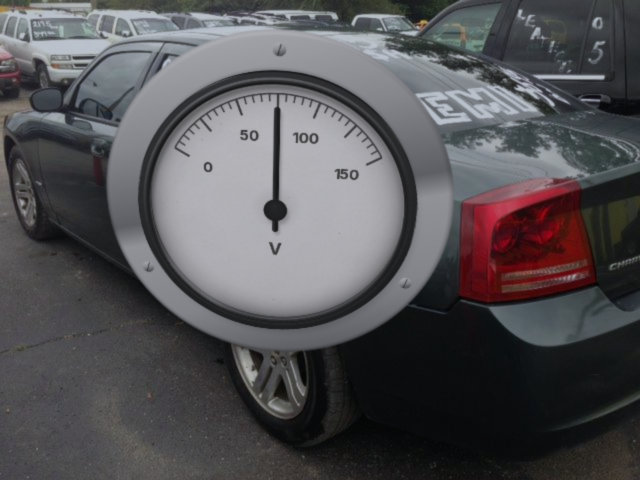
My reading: 75 (V)
